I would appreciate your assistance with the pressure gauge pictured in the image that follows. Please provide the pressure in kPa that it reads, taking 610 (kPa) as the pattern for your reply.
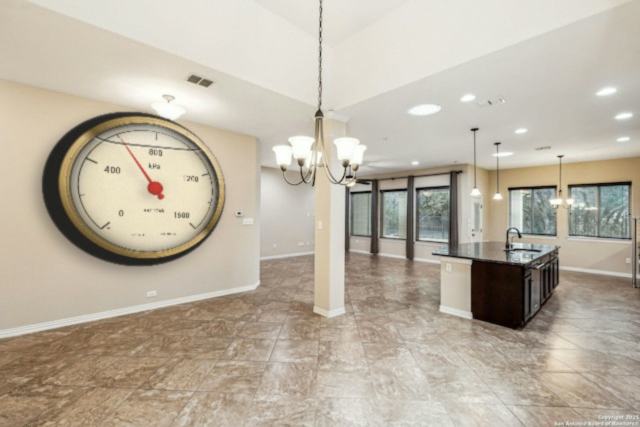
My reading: 600 (kPa)
